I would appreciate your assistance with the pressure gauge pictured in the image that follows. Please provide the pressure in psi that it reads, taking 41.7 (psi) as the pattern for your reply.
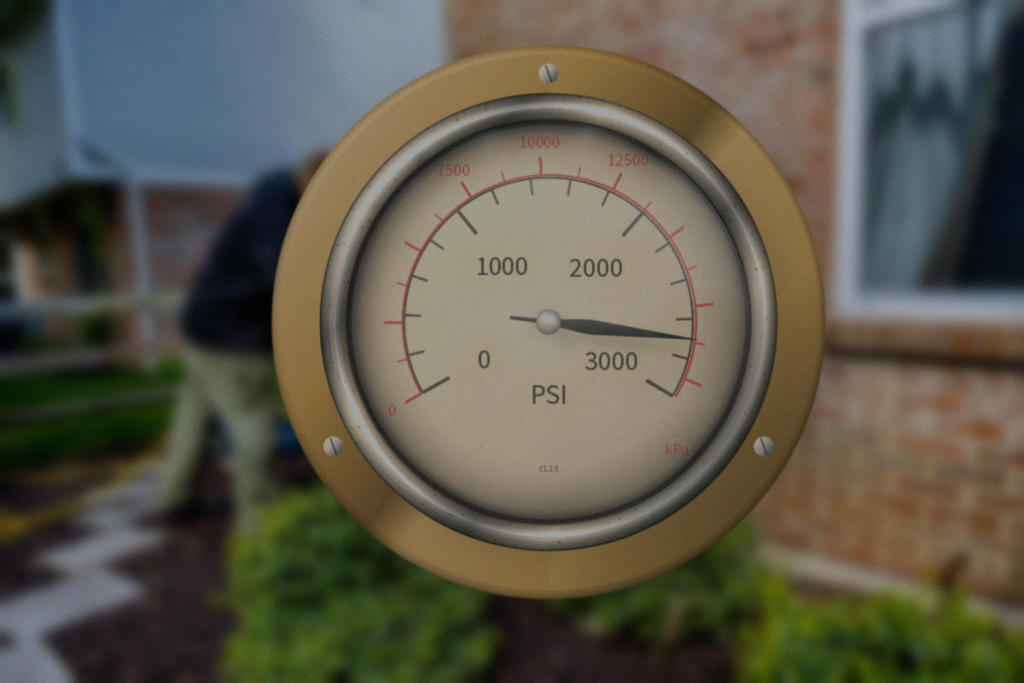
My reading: 2700 (psi)
